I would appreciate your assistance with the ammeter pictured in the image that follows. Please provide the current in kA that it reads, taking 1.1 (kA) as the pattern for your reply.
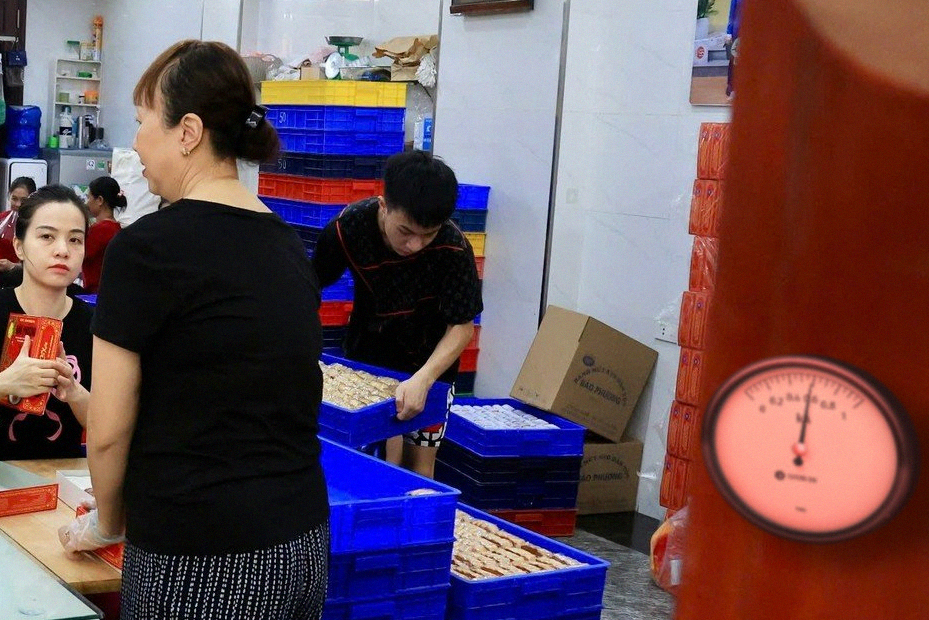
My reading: 0.6 (kA)
